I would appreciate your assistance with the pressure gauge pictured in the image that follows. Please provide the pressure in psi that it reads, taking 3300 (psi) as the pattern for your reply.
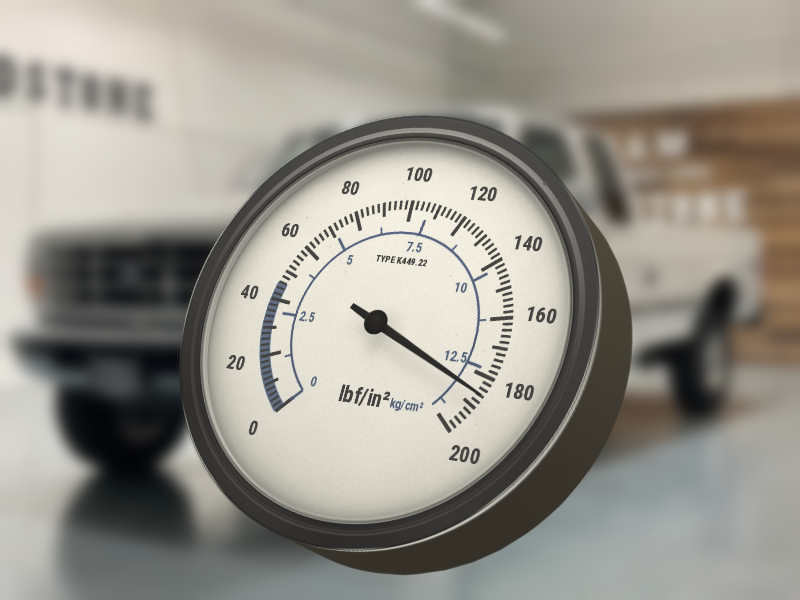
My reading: 186 (psi)
